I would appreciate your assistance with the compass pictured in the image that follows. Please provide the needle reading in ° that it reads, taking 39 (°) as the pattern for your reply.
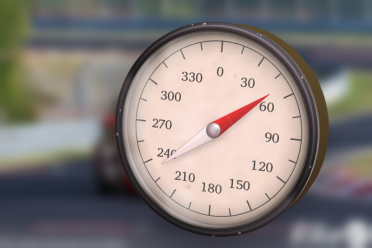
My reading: 52.5 (°)
